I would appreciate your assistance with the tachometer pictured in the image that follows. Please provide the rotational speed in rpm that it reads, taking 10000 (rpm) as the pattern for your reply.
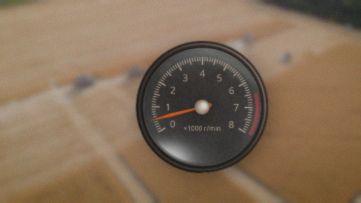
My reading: 500 (rpm)
